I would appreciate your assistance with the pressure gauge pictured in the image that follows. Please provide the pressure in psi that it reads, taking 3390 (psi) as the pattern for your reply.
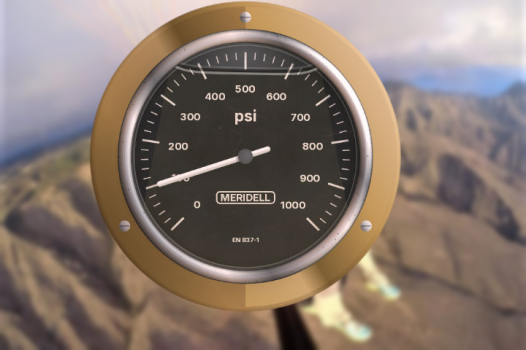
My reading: 100 (psi)
